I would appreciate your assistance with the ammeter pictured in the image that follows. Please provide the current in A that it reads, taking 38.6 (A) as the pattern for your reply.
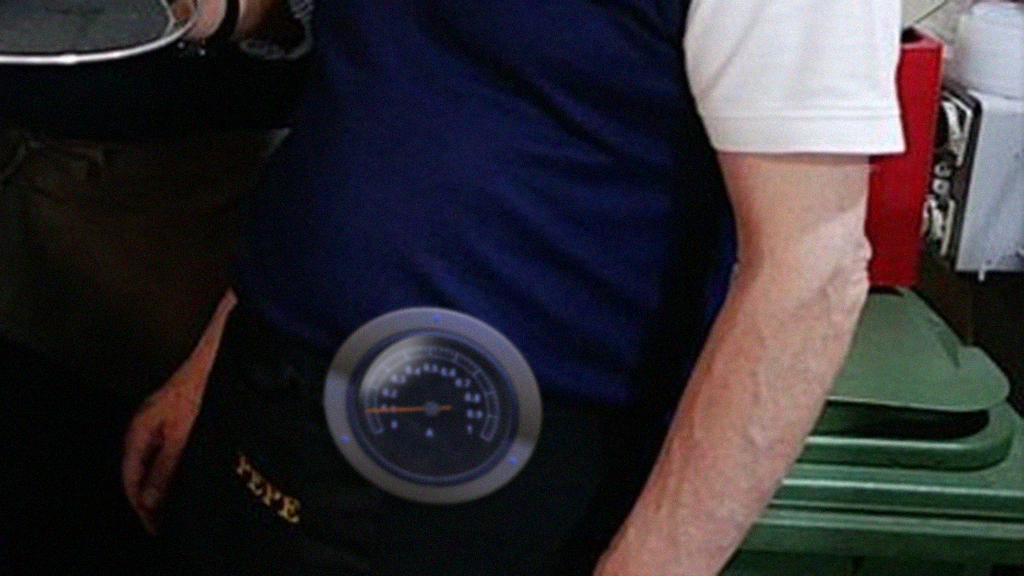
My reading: 0.1 (A)
